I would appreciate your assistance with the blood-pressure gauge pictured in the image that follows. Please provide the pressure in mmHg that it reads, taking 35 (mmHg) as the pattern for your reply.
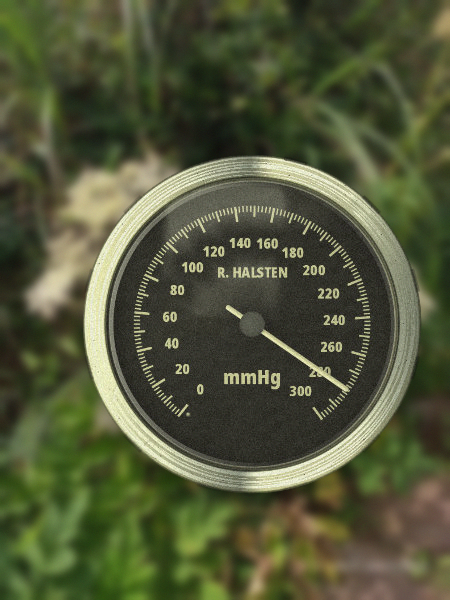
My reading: 280 (mmHg)
